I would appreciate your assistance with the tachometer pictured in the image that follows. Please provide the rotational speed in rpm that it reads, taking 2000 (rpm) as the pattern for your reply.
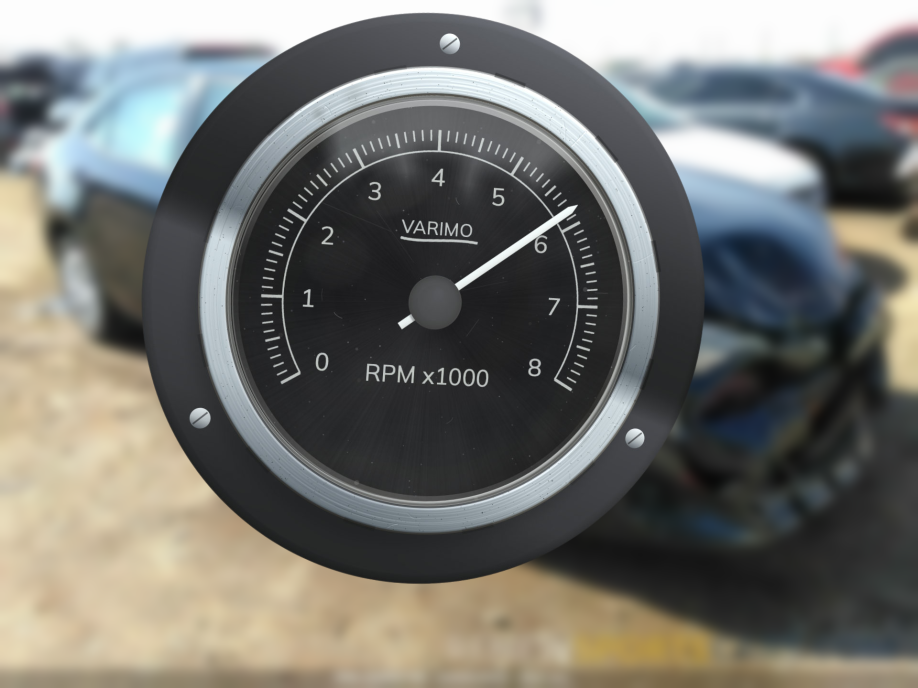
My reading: 5800 (rpm)
